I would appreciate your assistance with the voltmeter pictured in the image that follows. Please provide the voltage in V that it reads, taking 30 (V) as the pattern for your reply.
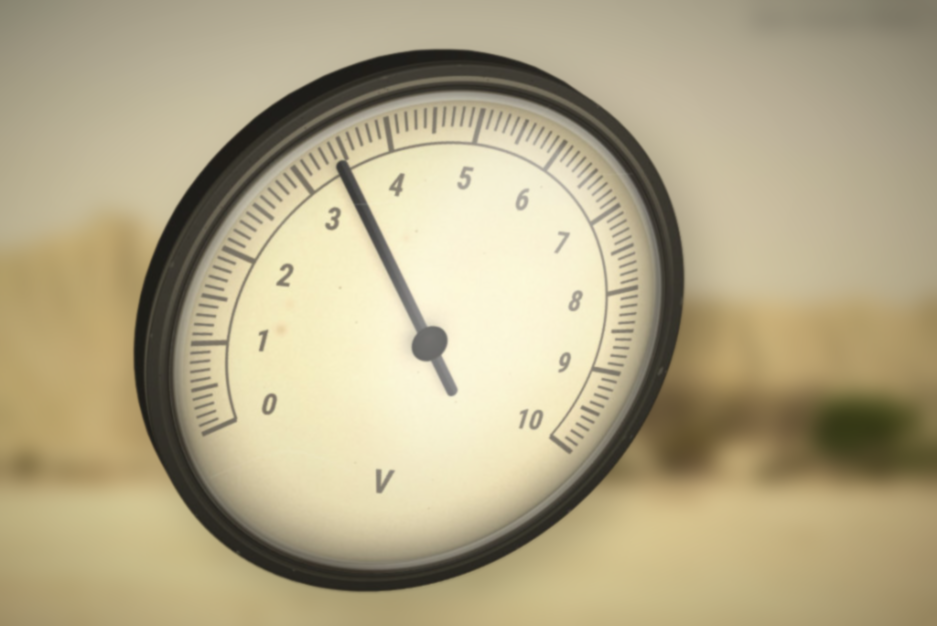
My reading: 3.4 (V)
